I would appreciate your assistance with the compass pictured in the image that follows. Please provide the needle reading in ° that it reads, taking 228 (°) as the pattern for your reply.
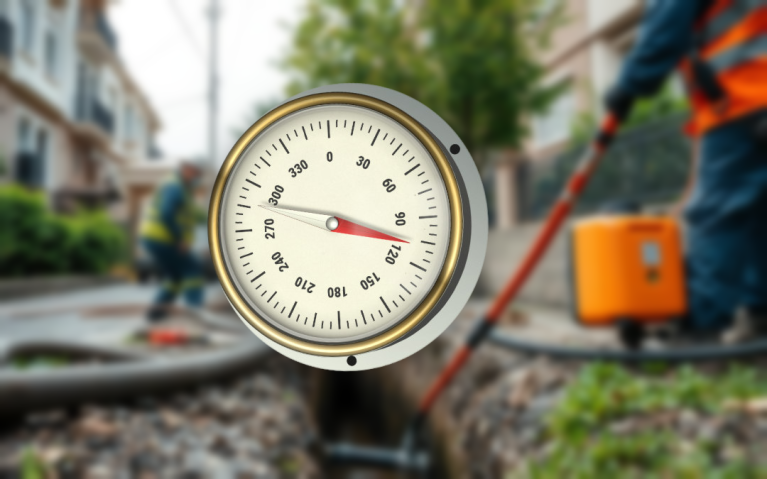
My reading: 107.5 (°)
